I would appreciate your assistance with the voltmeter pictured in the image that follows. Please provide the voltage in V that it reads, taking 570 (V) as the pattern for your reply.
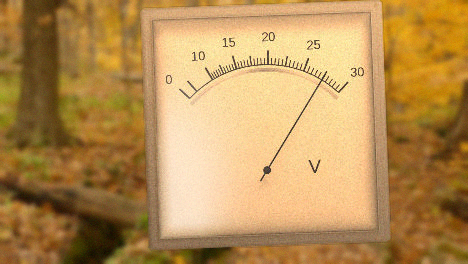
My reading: 27.5 (V)
